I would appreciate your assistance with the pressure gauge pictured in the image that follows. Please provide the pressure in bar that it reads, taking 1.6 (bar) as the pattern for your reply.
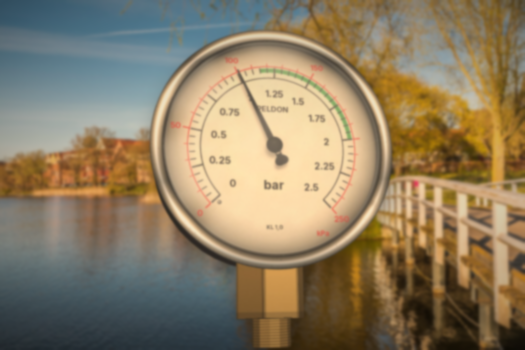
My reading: 1 (bar)
